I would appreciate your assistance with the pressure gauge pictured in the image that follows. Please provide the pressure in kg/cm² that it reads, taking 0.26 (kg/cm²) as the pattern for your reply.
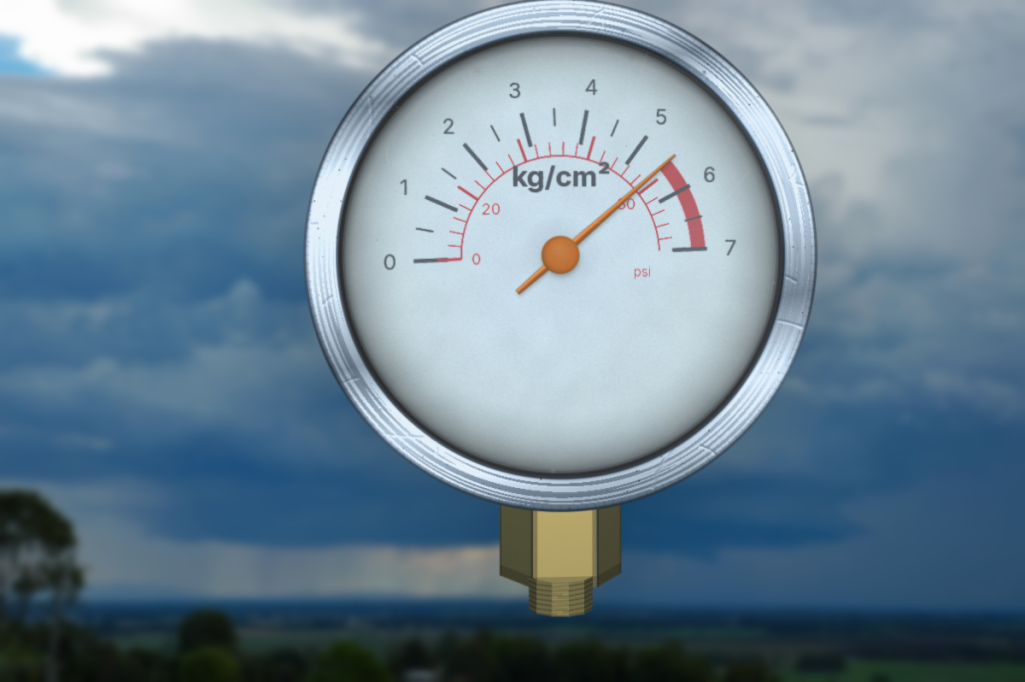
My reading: 5.5 (kg/cm²)
